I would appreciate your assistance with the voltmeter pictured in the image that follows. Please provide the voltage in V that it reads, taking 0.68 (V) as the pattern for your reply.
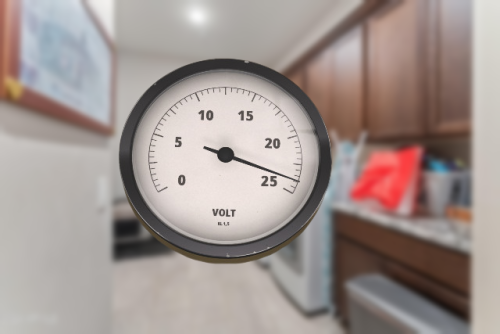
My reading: 24 (V)
